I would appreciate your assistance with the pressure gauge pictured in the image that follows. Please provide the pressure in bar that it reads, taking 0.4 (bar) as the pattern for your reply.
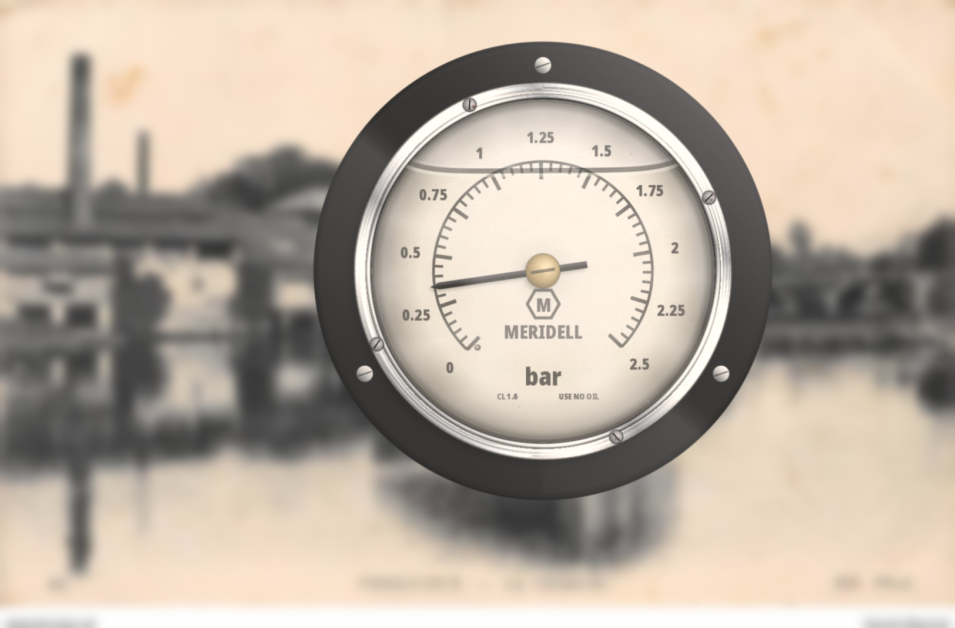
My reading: 0.35 (bar)
